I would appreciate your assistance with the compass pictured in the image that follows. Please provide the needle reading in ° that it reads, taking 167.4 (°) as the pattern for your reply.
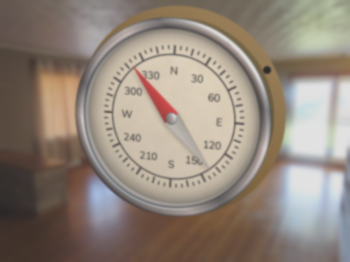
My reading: 320 (°)
